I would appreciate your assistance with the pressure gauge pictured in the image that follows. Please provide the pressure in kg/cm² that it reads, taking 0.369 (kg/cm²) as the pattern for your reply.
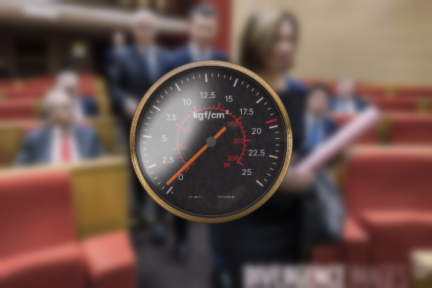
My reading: 0.5 (kg/cm²)
